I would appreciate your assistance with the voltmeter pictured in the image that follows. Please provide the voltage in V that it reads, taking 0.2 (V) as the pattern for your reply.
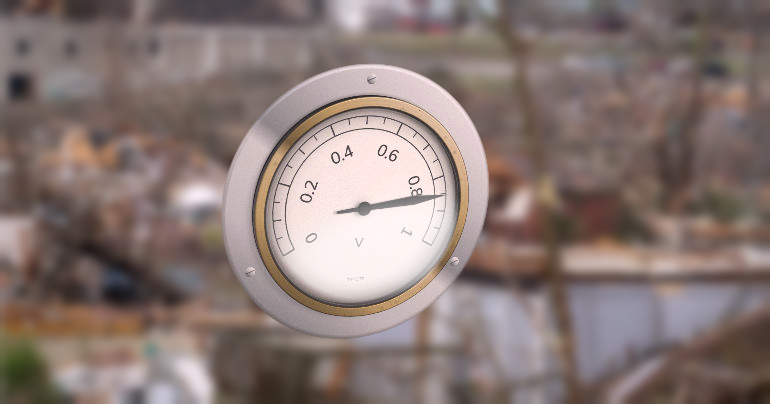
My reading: 0.85 (V)
